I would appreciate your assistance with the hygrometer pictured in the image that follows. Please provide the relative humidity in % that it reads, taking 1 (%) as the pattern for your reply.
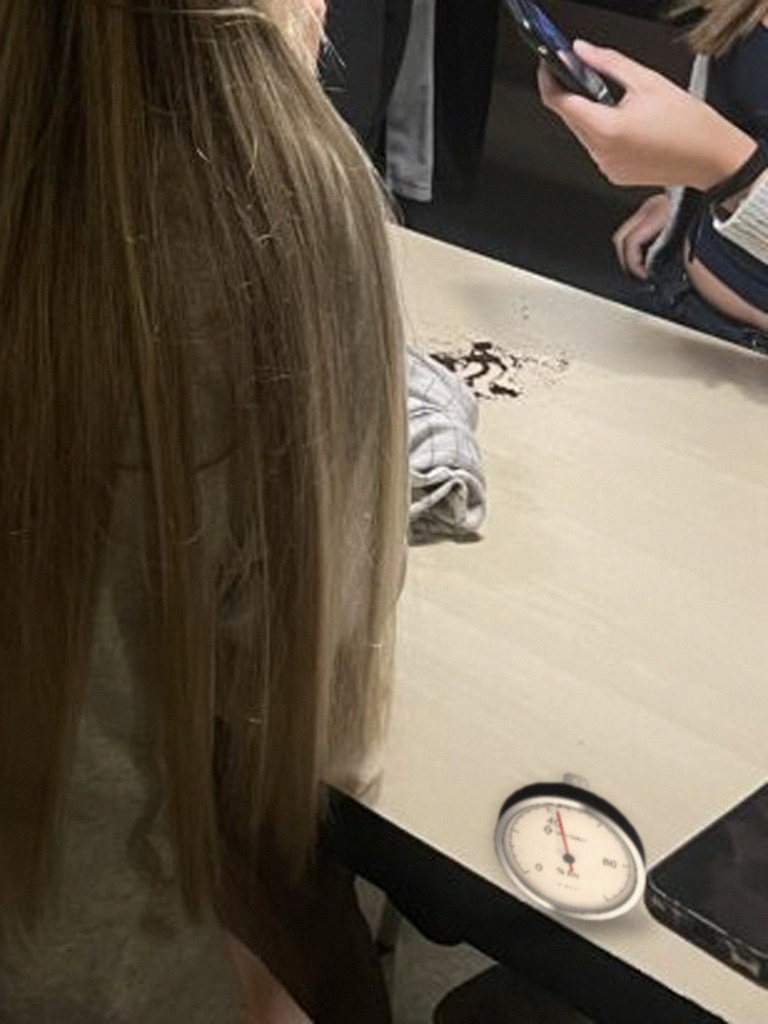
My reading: 44 (%)
